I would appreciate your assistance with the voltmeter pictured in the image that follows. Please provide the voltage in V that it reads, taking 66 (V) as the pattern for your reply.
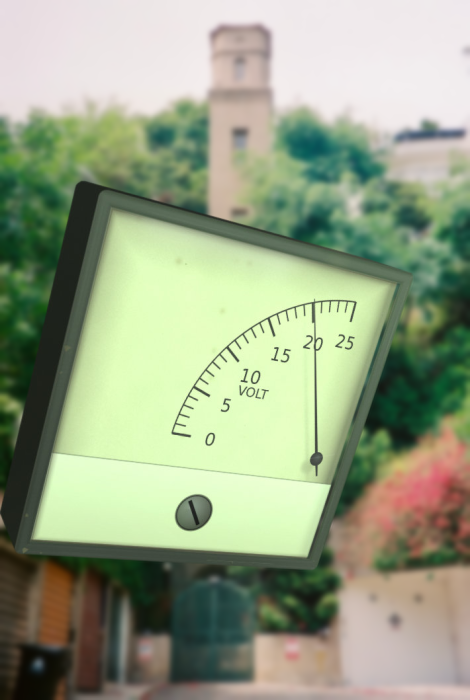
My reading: 20 (V)
